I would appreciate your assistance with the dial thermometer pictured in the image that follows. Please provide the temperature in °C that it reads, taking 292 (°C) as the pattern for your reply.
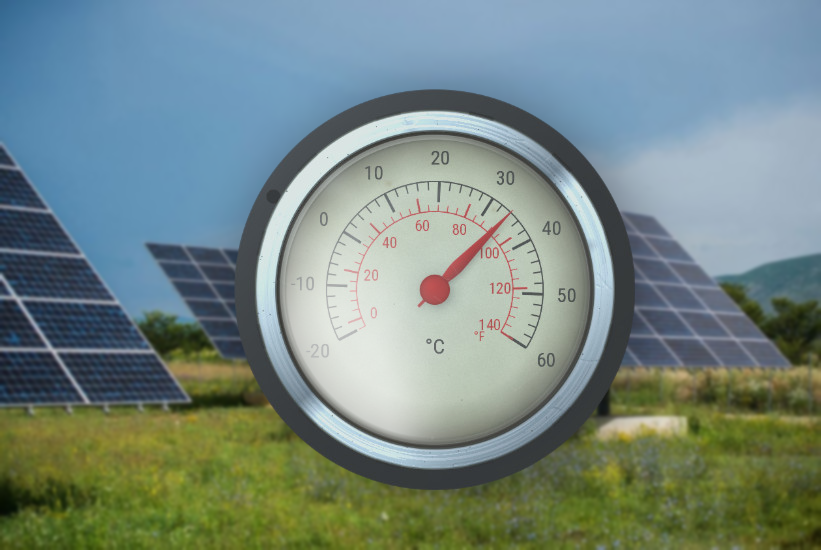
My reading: 34 (°C)
